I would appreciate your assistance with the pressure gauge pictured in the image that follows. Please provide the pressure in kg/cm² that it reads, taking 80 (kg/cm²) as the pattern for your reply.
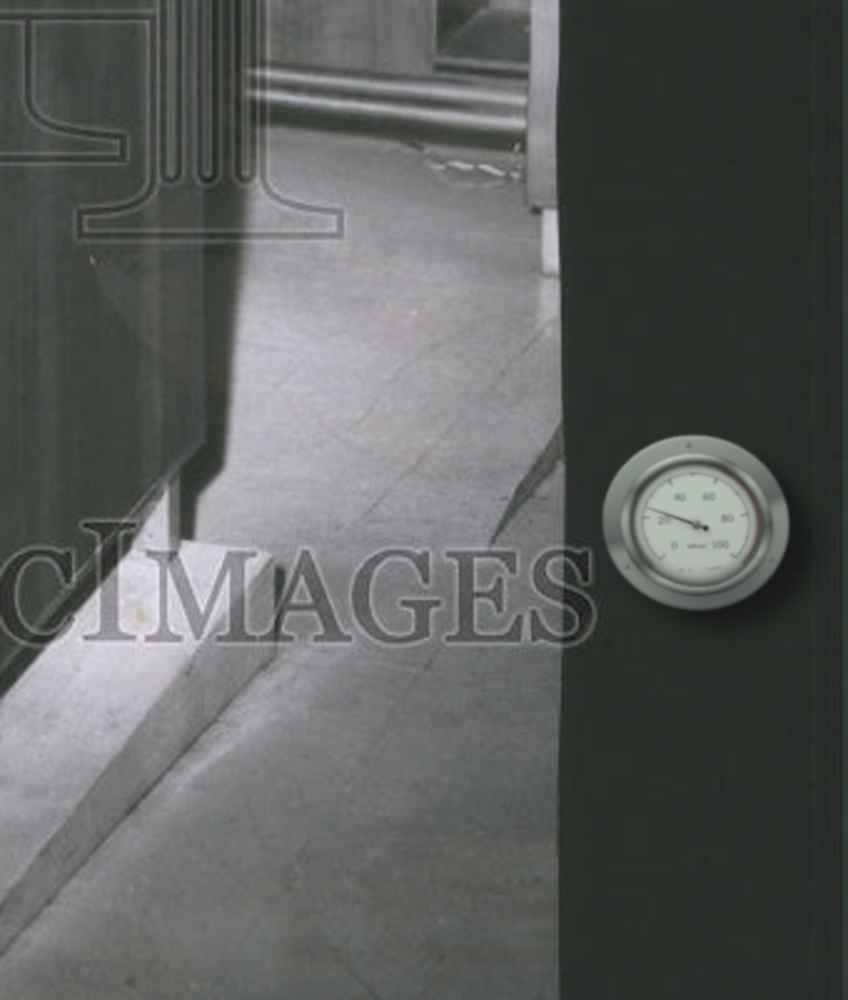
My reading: 25 (kg/cm²)
